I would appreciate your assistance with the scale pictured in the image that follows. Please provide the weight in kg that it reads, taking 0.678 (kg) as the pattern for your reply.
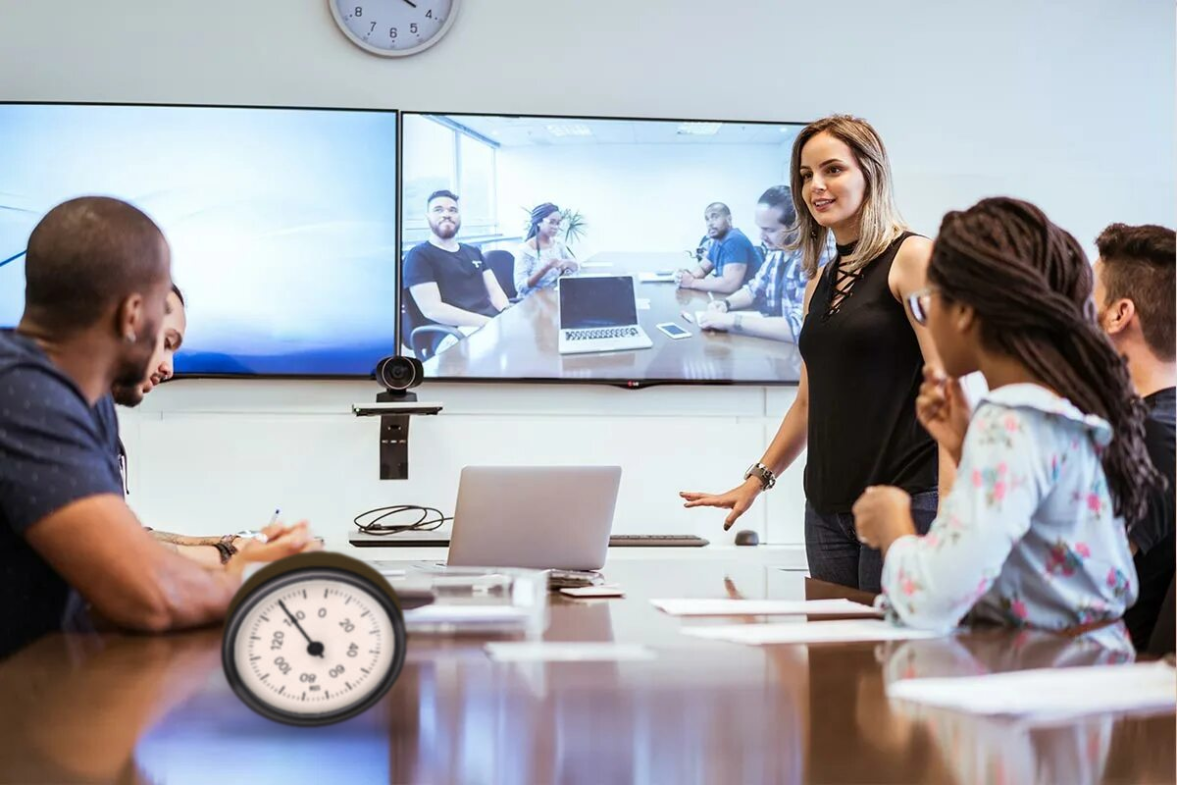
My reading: 140 (kg)
